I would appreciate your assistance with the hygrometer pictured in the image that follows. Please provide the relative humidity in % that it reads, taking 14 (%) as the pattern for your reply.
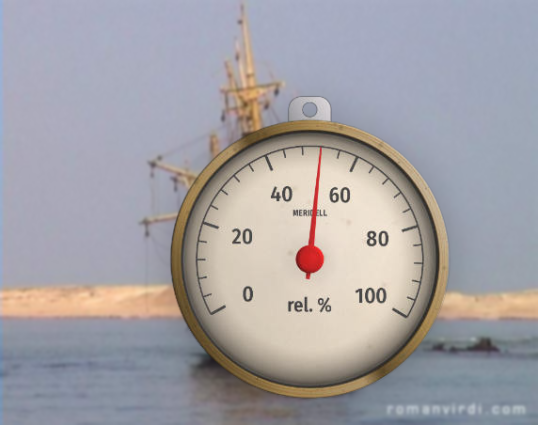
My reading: 52 (%)
